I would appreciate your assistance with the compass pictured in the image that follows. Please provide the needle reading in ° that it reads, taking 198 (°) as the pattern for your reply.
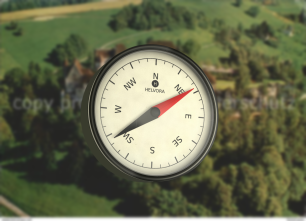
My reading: 55 (°)
